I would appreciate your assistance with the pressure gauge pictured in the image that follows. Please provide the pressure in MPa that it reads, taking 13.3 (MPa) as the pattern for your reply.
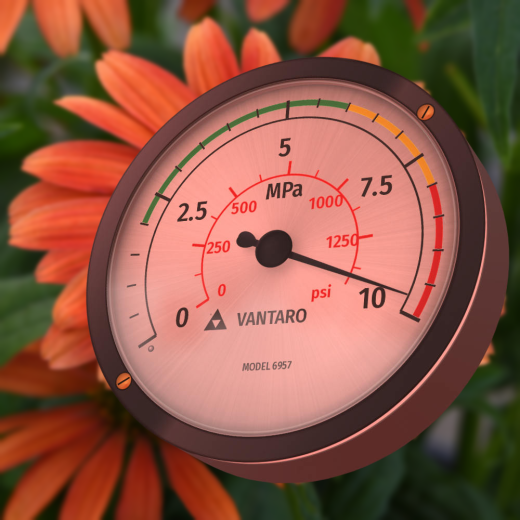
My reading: 9.75 (MPa)
